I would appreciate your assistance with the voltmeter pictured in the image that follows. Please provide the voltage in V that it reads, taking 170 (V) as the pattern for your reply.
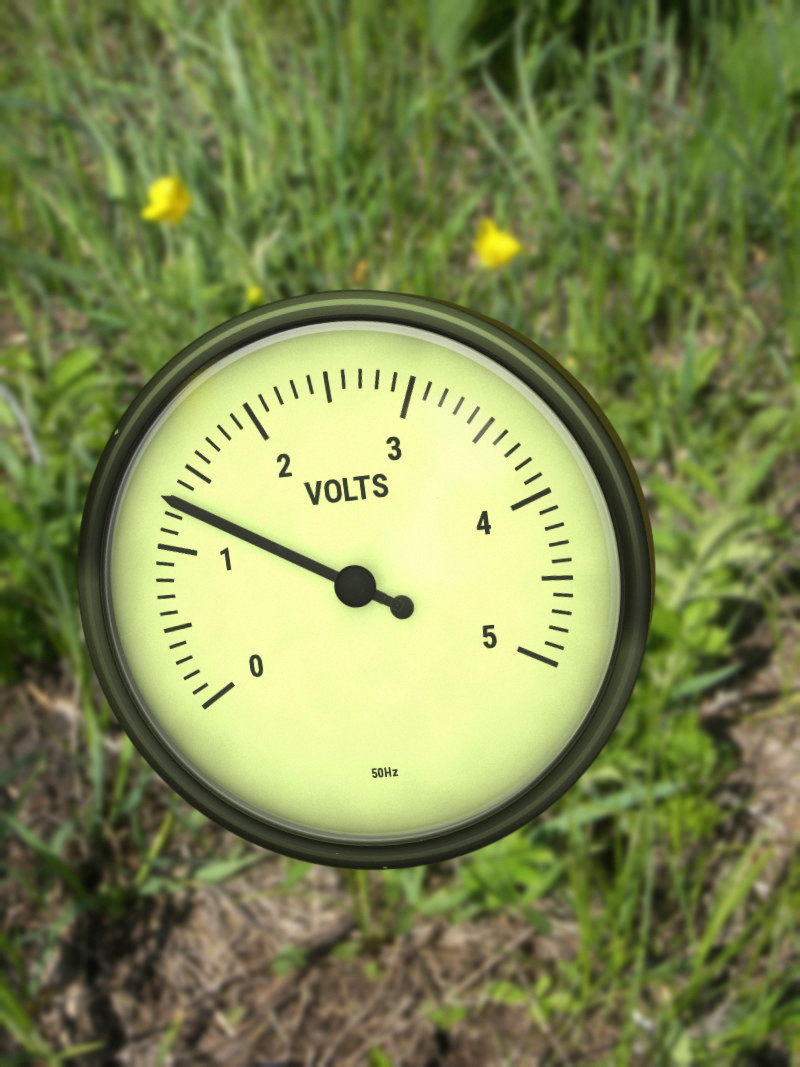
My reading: 1.3 (V)
